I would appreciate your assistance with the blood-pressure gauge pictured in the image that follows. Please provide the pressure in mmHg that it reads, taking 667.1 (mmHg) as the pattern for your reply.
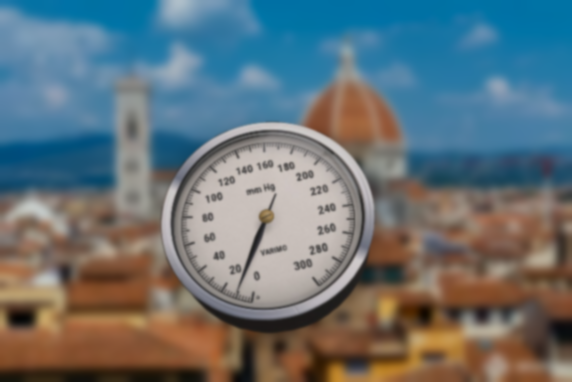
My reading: 10 (mmHg)
